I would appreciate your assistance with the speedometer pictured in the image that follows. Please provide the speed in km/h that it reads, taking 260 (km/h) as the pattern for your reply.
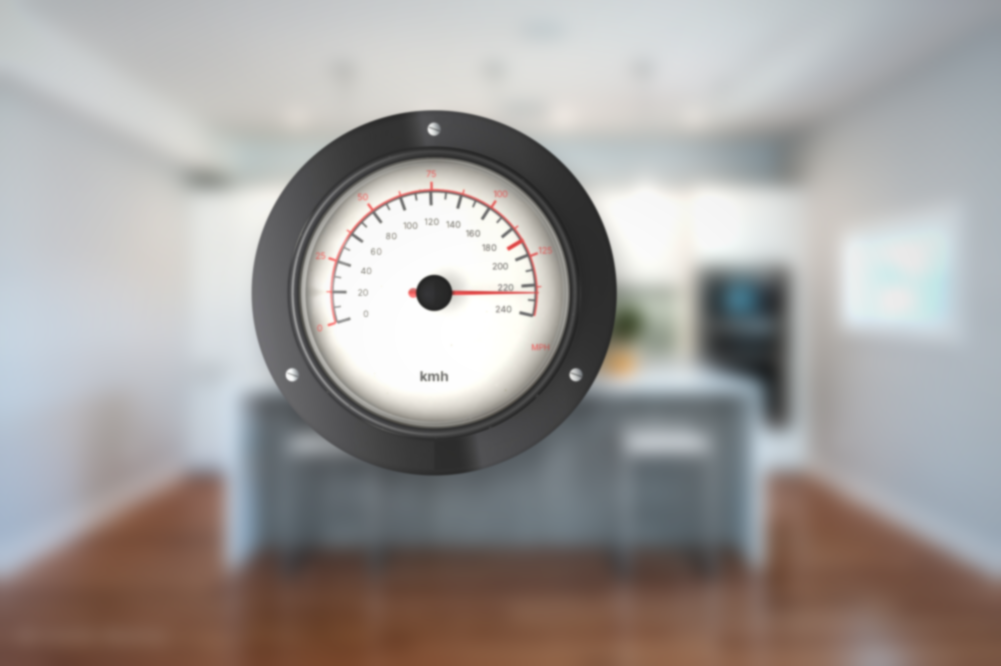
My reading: 225 (km/h)
